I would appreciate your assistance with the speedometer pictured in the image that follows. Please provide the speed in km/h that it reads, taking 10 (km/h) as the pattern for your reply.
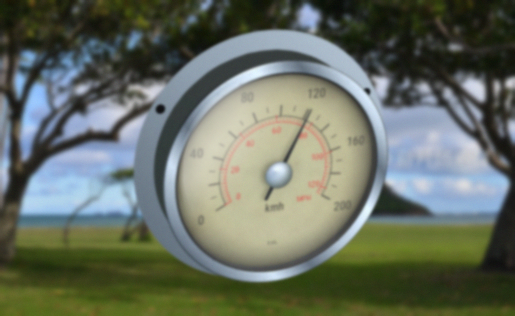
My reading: 120 (km/h)
